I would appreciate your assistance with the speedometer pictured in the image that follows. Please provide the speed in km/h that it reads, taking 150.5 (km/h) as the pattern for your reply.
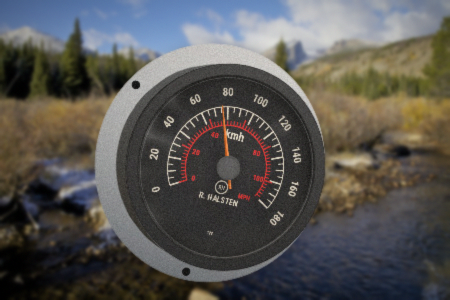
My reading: 75 (km/h)
